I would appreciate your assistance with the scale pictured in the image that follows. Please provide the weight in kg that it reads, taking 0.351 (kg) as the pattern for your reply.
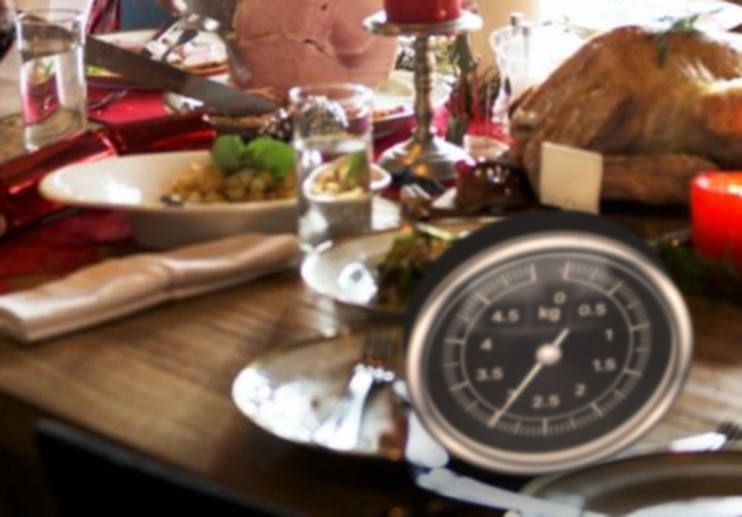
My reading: 3 (kg)
